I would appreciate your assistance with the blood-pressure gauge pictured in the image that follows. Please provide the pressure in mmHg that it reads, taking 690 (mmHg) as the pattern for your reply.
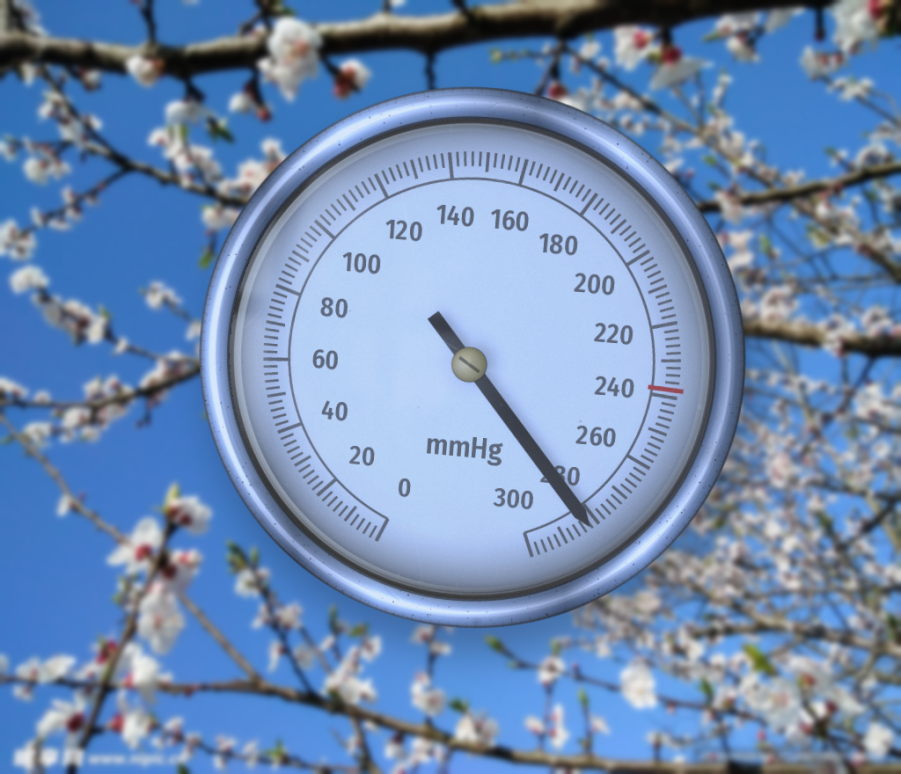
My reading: 282 (mmHg)
